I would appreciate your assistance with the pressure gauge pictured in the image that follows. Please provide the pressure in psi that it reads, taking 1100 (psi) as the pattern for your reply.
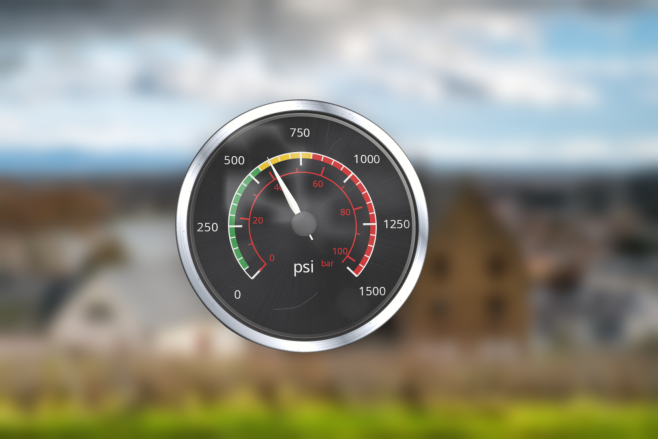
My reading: 600 (psi)
